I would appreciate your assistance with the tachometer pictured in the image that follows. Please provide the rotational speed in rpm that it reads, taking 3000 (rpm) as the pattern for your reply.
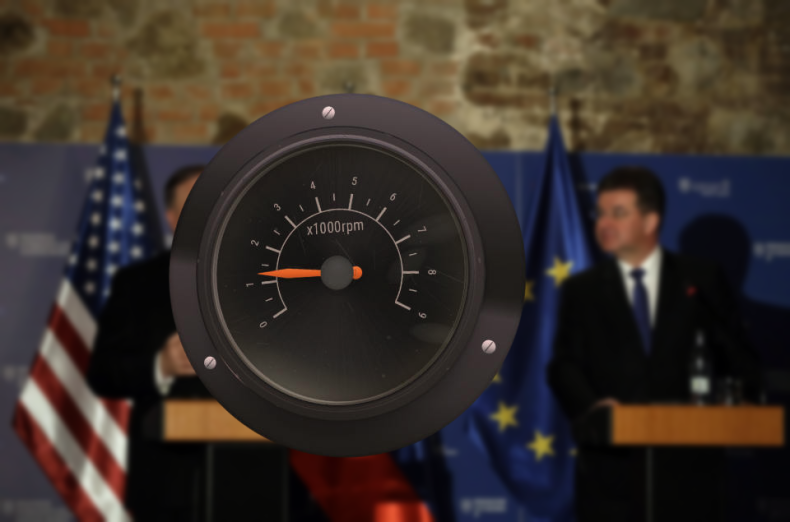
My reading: 1250 (rpm)
